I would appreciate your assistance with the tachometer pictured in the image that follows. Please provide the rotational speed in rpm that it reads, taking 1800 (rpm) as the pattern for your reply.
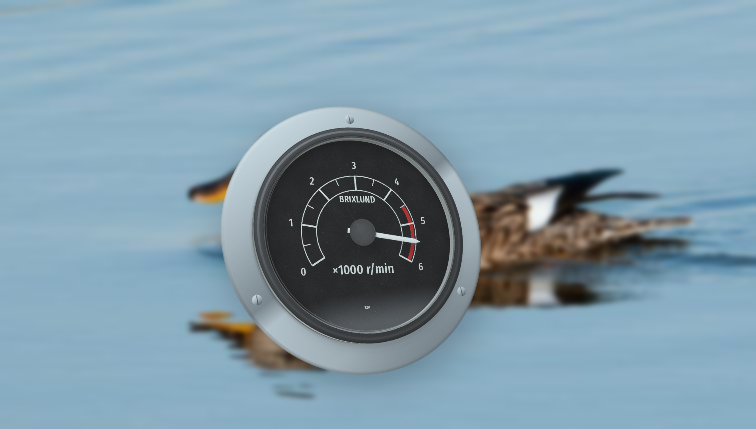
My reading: 5500 (rpm)
